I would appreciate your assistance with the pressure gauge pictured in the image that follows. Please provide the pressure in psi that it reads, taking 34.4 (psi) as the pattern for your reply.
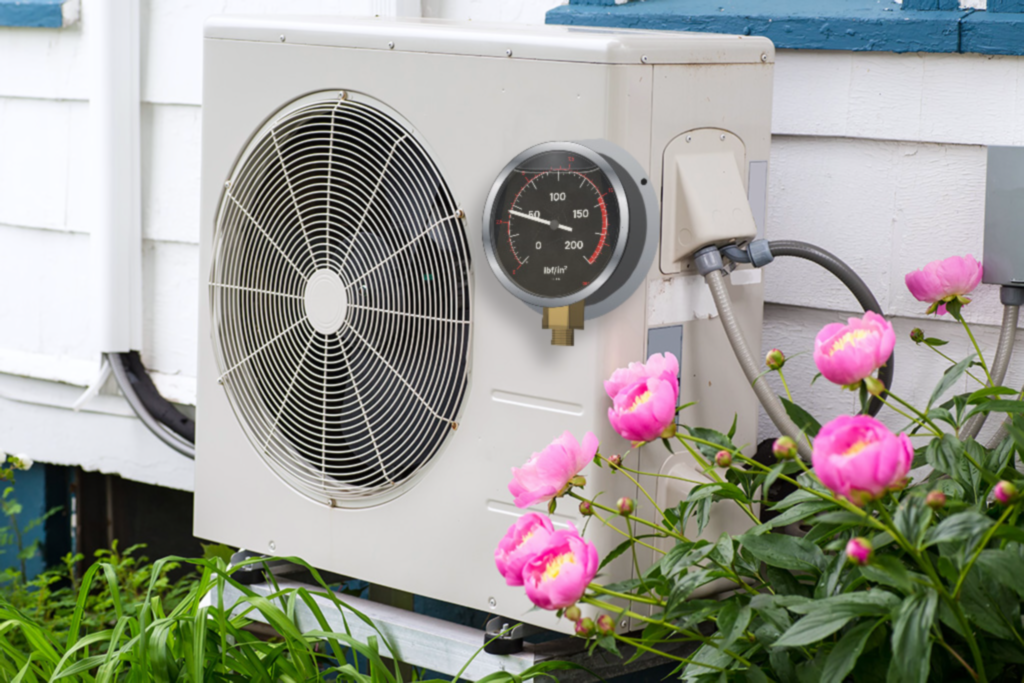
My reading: 45 (psi)
